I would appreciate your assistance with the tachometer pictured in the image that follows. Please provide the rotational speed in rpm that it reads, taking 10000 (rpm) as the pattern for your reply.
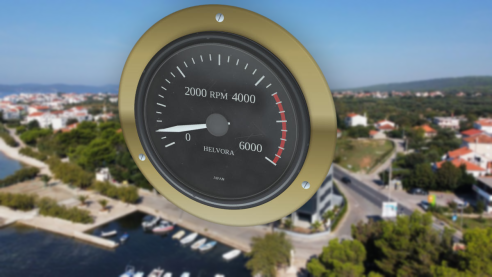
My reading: 400 (rpm)
